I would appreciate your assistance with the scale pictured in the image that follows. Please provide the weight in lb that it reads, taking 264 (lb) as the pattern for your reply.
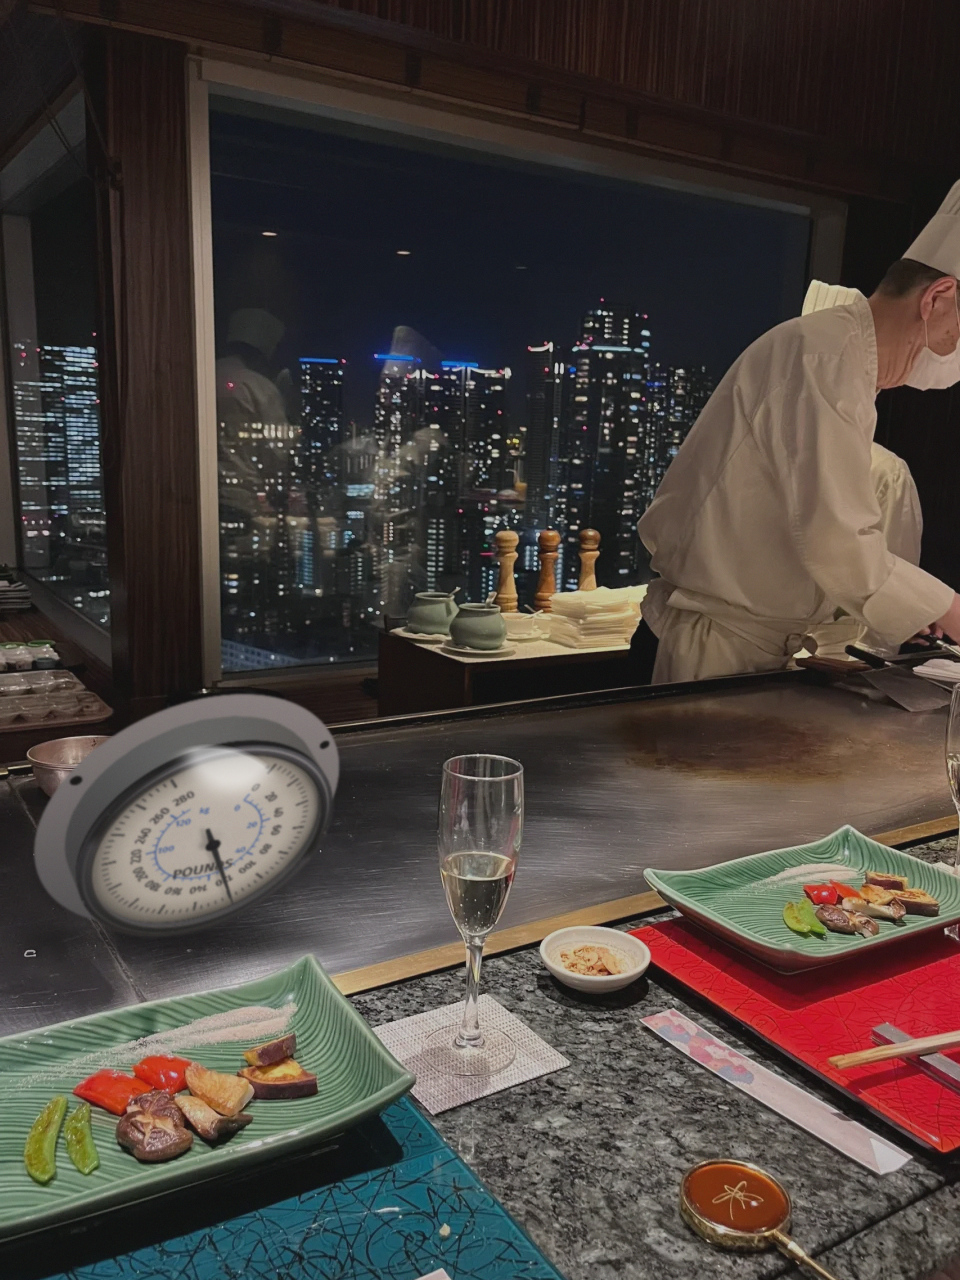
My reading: 120 (lb)
